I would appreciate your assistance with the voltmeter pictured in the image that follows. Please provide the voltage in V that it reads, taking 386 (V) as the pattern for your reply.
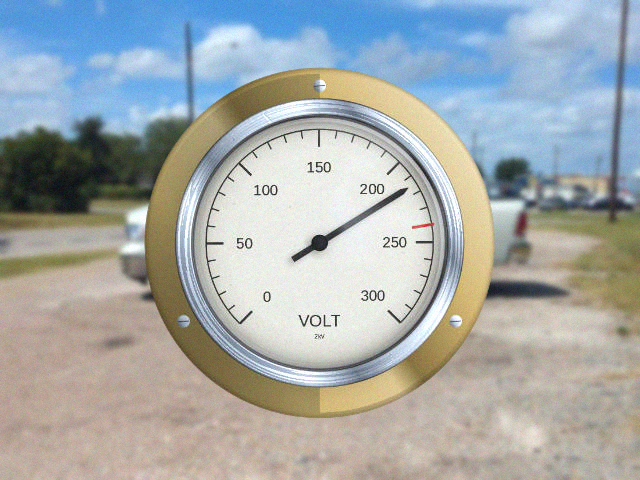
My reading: 215 (V)
